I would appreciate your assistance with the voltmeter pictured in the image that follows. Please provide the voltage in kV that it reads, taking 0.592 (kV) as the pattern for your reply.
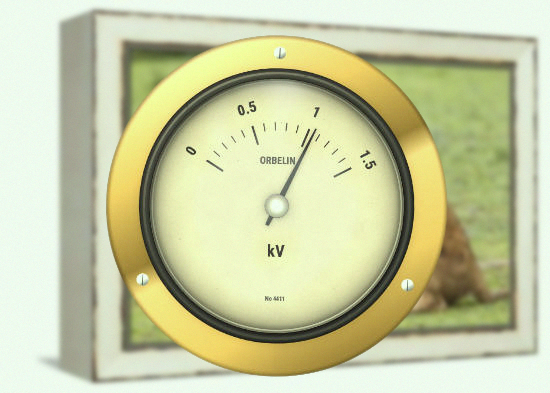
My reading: 1.05 (kV)
